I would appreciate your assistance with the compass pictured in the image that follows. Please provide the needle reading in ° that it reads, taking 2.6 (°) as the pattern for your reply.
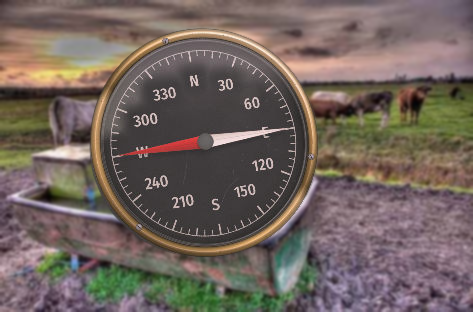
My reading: 270 (°)
